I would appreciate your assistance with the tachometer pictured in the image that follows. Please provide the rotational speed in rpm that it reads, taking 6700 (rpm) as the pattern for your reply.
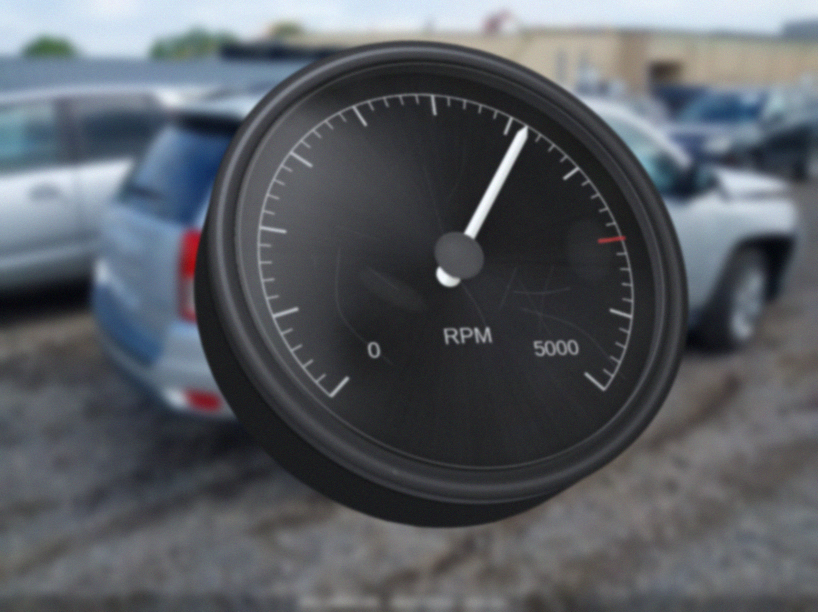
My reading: 3100 (rpm)
